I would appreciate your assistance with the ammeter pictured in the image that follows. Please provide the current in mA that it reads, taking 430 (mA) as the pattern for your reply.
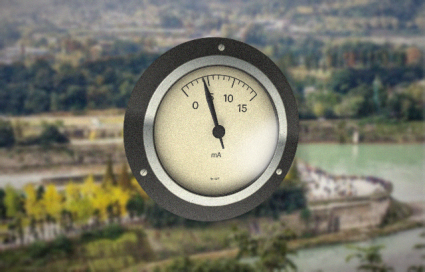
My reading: 4 (mA)
